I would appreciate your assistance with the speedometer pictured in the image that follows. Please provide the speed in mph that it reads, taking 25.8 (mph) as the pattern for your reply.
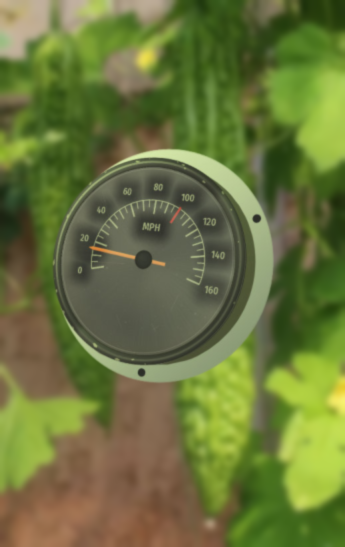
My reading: 15 (mph)
